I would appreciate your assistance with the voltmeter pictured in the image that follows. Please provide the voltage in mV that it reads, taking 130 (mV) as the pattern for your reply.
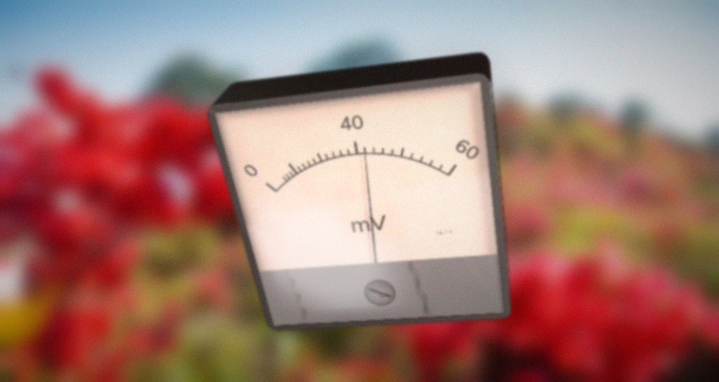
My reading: 42 (mV)
